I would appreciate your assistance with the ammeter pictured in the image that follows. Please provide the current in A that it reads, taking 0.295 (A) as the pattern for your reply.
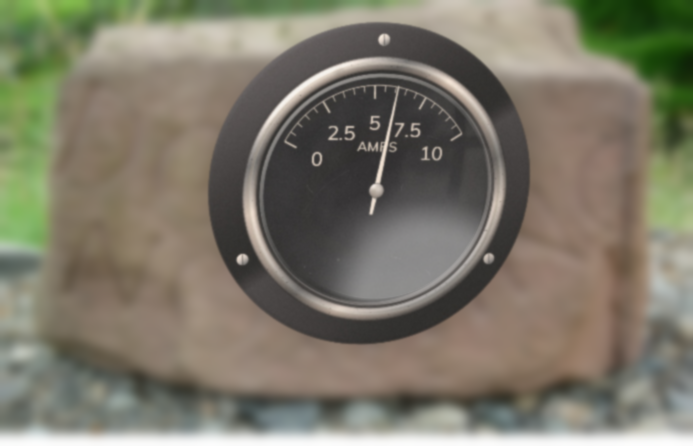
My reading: 6 (A)
